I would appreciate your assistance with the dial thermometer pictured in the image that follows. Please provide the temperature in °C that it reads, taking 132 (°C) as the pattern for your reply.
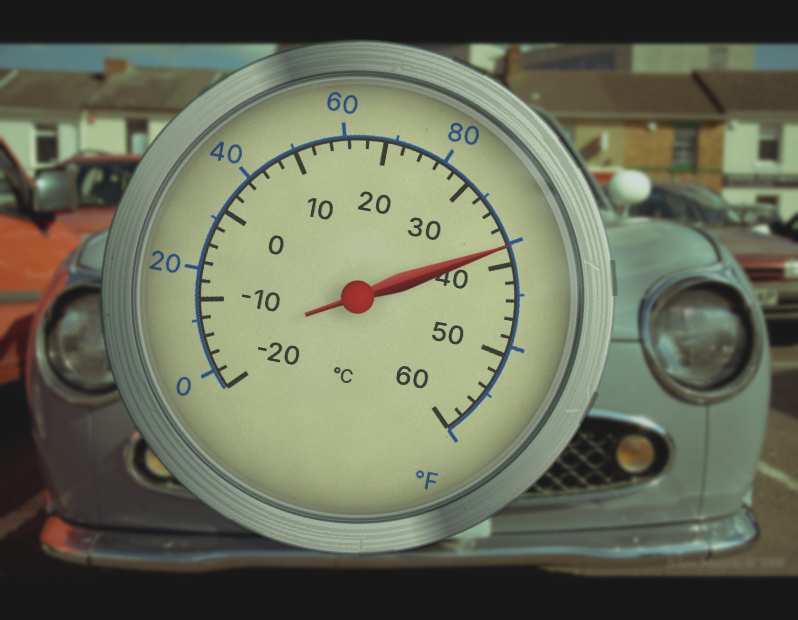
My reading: 38 (°C)
